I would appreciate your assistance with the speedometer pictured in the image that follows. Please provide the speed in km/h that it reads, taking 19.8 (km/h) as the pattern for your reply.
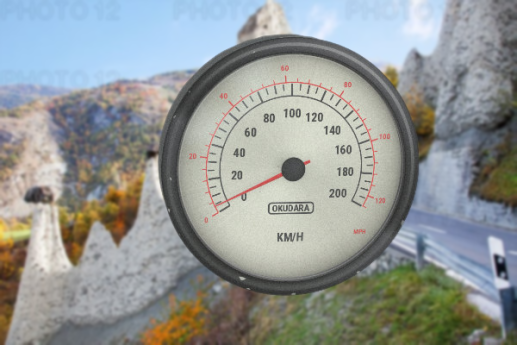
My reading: 5 (km/h)
